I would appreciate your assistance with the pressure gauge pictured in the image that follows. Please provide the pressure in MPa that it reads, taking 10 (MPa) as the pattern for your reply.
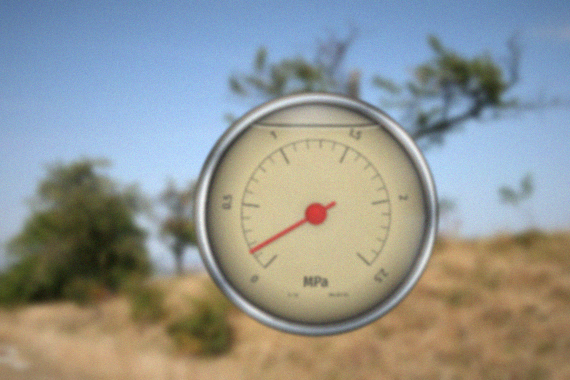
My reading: 0.15 (MPa)
